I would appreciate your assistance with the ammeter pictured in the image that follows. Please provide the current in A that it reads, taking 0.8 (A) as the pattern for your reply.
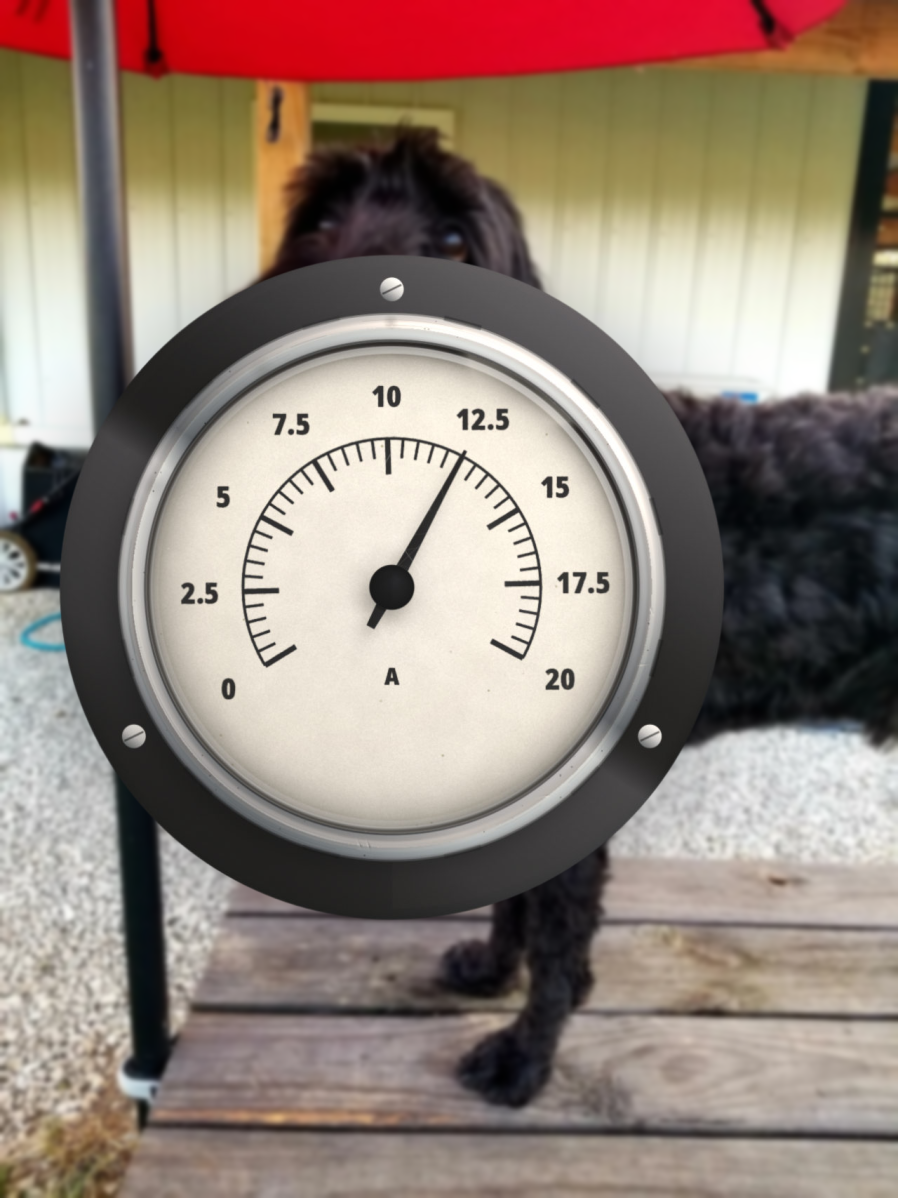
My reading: 12.5 (A)
